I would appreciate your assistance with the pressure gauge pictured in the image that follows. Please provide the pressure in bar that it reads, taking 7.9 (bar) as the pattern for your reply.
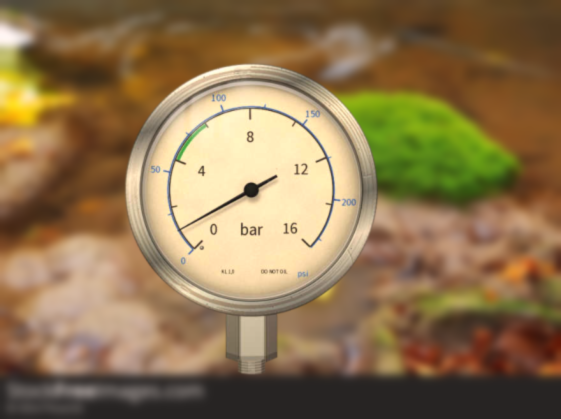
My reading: 1 (bar)
